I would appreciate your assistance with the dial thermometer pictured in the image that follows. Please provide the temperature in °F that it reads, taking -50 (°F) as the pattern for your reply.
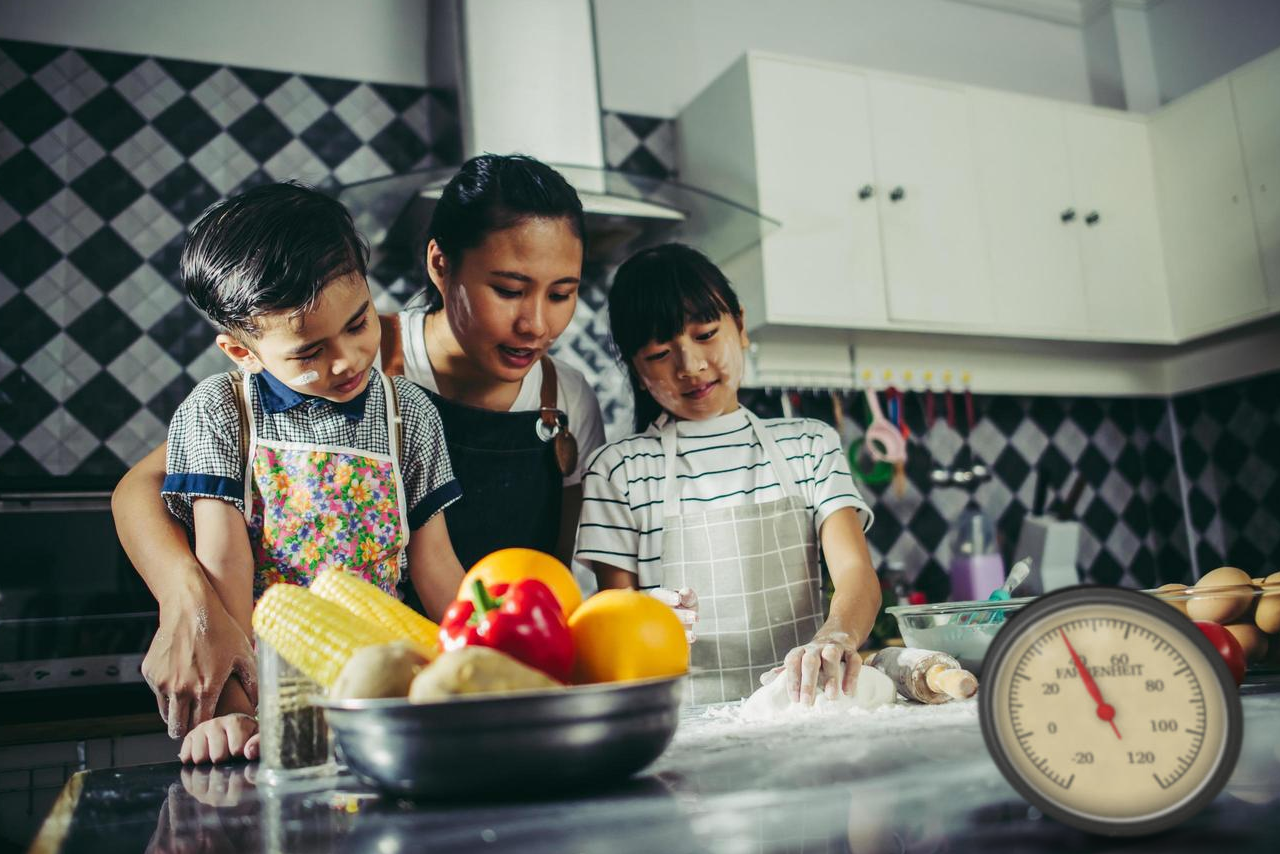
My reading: 40 (°F)
